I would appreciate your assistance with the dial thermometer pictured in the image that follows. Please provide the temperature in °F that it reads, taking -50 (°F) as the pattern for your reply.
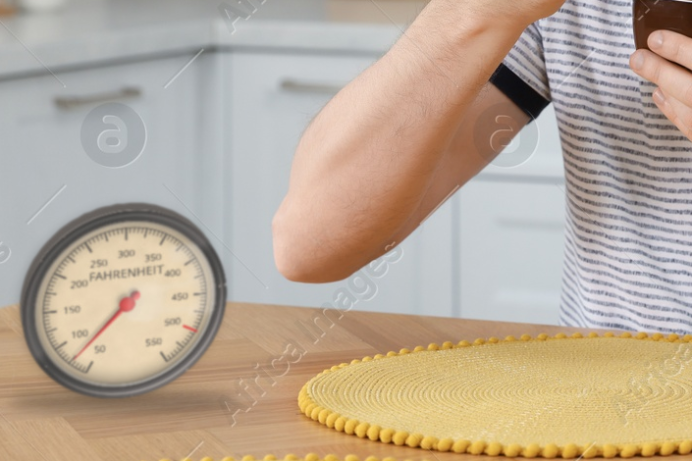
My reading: 75 (°F)
